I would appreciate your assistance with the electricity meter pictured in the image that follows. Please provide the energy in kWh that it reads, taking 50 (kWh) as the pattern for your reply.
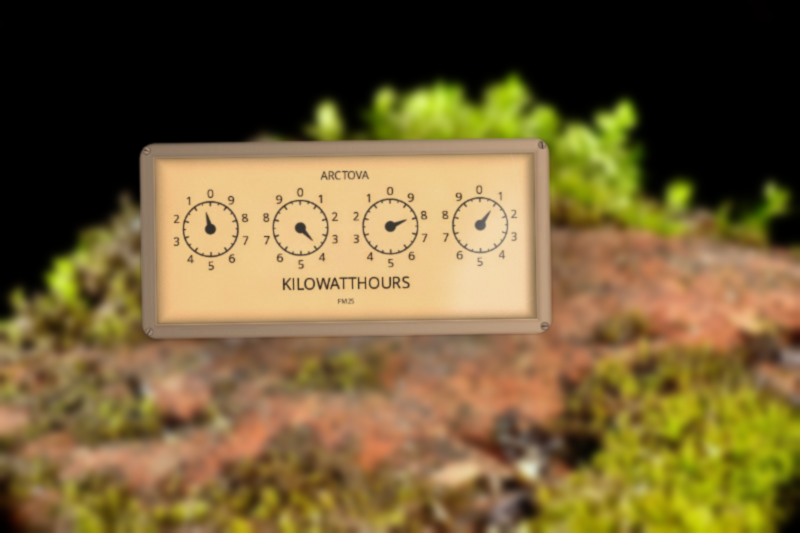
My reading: 381 (kWh)
